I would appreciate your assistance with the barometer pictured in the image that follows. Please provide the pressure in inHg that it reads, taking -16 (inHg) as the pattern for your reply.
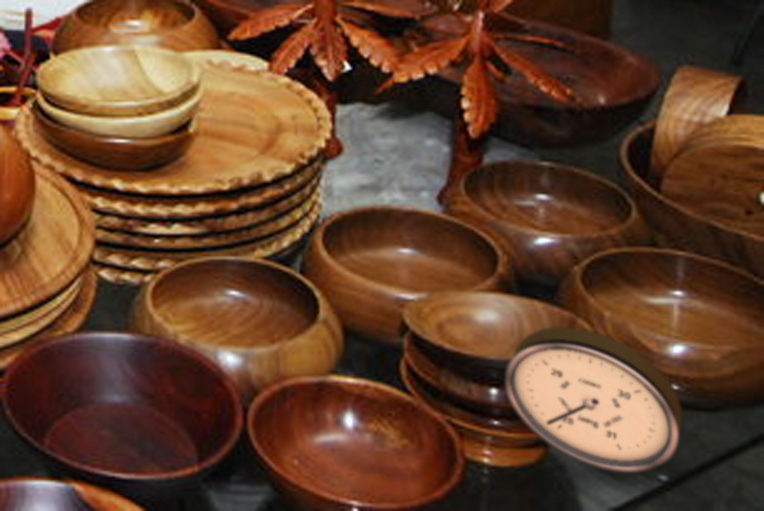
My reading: 28.1 (inHg)
